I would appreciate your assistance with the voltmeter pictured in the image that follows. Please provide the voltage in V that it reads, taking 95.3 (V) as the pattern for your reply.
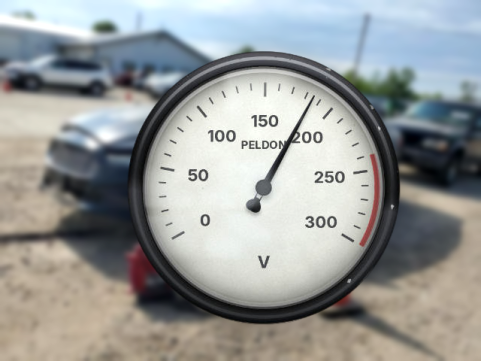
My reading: 185 (V)
